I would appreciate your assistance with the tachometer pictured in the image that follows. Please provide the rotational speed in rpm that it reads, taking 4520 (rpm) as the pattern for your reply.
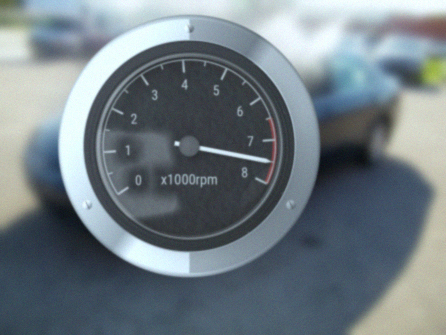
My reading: 7500 (rpm)
